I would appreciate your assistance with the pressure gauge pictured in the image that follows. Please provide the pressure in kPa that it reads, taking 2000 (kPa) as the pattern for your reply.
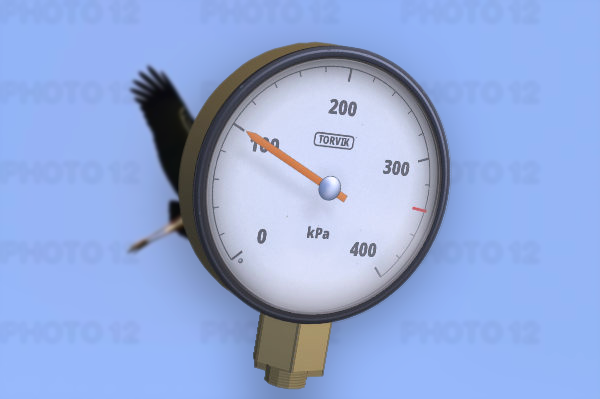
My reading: 100 (kPa)
